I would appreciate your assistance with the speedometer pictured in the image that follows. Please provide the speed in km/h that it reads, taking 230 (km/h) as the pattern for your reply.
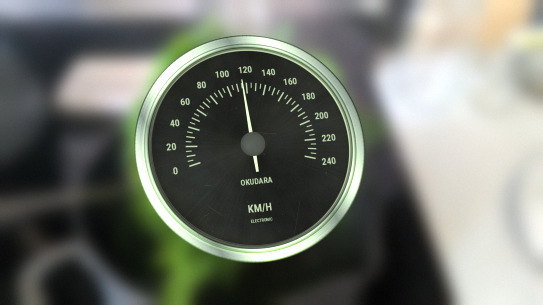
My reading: 115 (km/h)
